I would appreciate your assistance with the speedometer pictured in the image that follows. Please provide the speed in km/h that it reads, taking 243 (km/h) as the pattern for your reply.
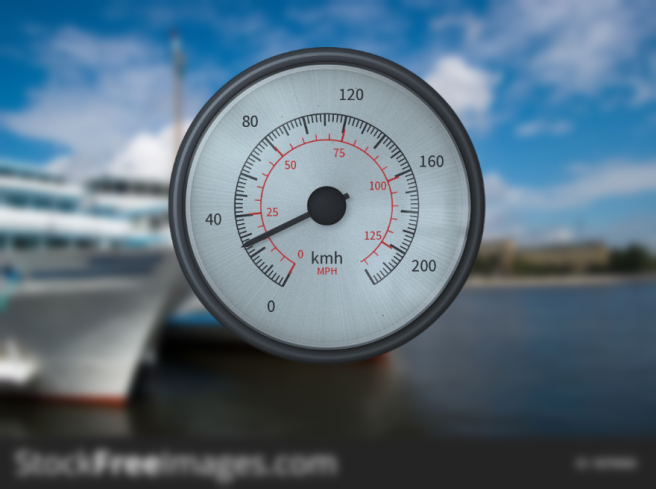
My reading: 26 (km/h)
